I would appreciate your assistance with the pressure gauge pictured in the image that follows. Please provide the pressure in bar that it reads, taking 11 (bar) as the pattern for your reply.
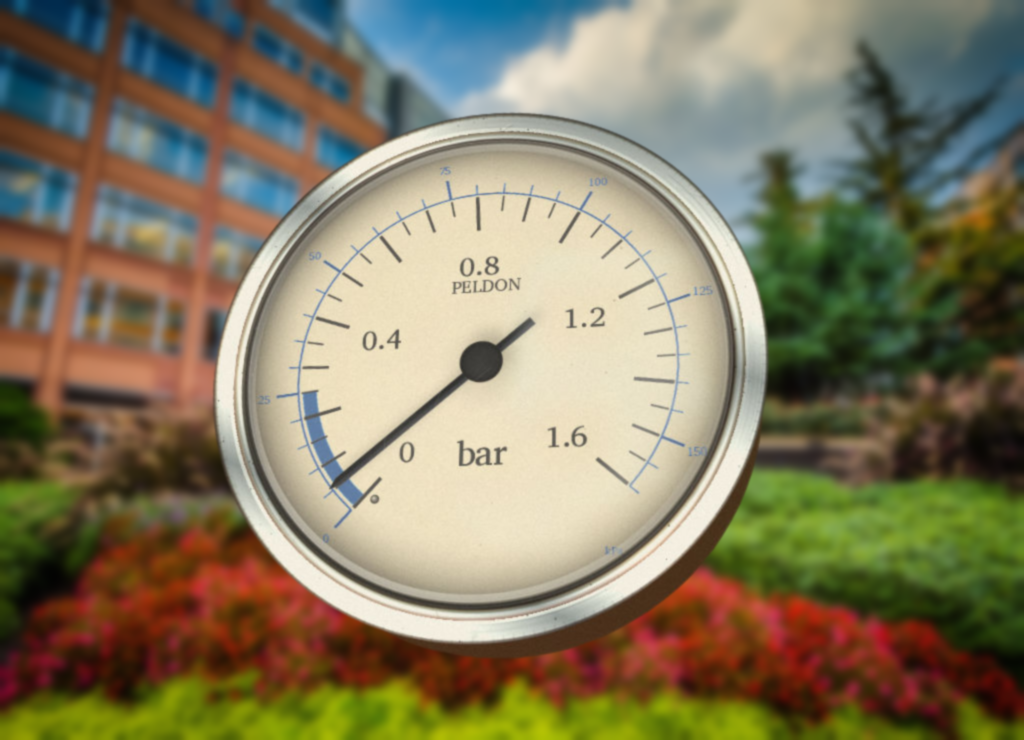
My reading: 0.05 (bar)
